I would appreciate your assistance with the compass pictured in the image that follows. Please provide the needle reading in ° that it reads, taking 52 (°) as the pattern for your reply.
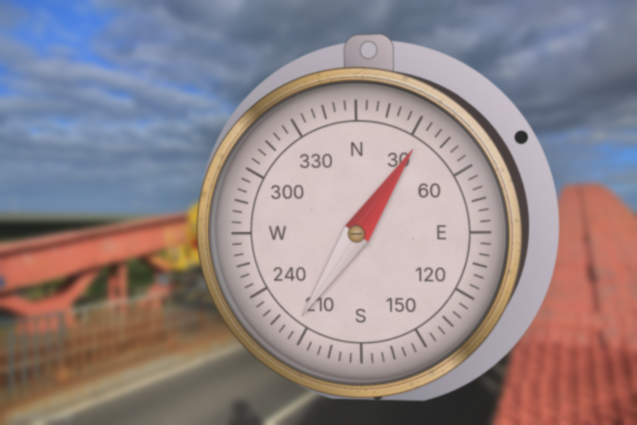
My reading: 35 (°)
